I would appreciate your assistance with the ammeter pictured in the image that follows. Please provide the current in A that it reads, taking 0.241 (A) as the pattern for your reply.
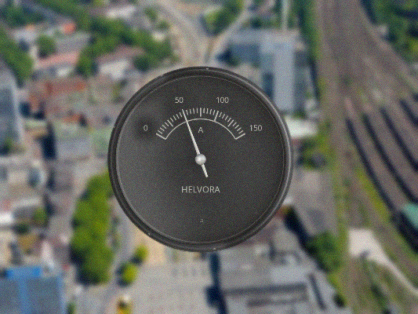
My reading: 50 (A)
